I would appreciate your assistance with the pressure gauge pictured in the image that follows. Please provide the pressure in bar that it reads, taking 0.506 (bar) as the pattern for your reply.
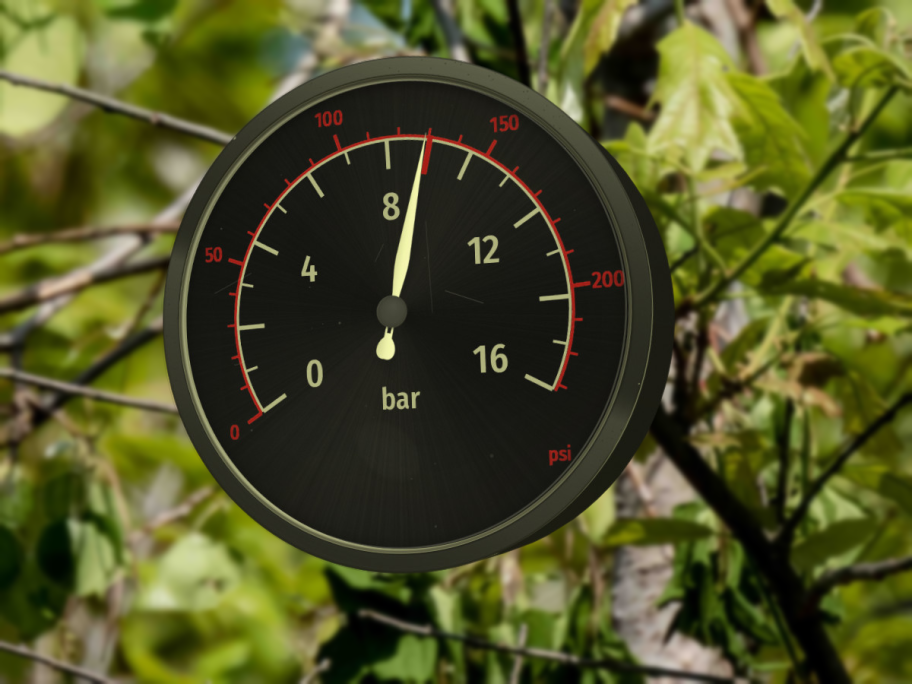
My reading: 9 (bar)
